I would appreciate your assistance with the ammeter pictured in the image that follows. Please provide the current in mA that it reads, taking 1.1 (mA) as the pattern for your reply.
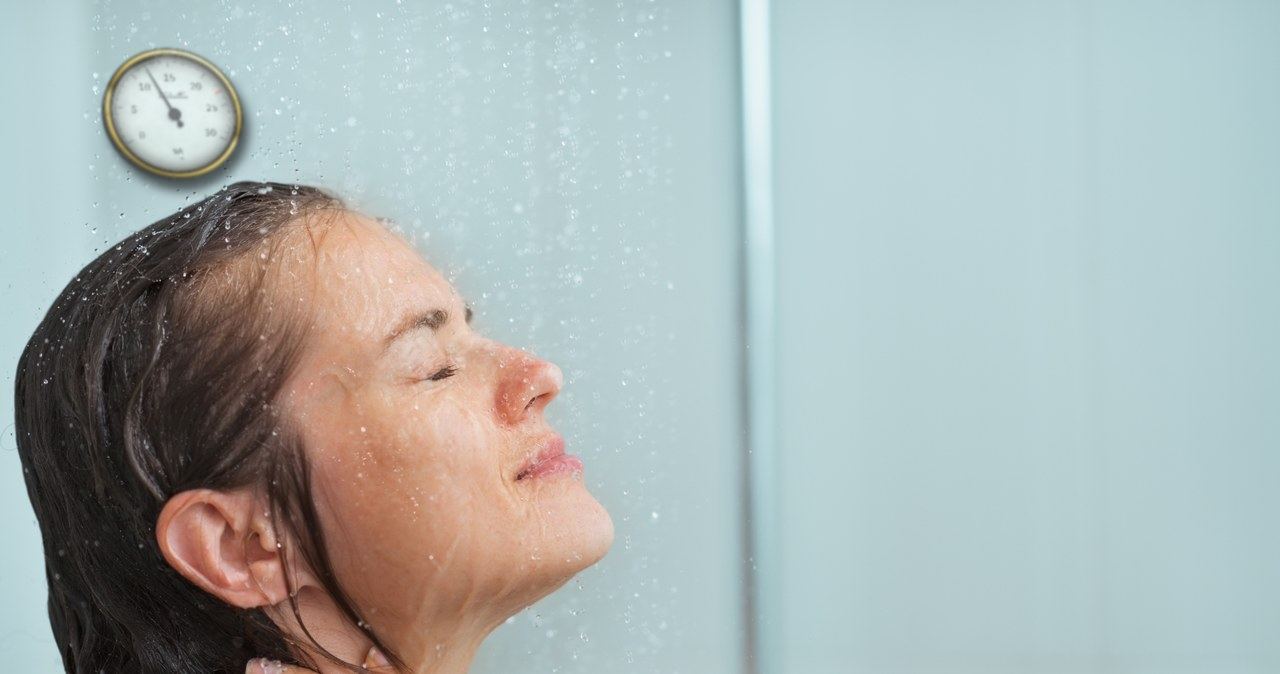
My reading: 12 (mA)
